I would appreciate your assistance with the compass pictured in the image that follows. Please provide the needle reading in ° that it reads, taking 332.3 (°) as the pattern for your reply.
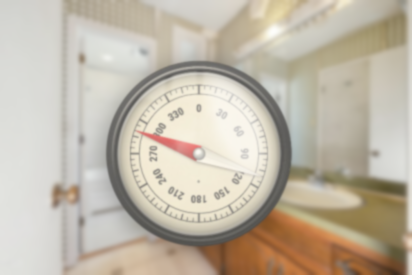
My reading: 290 (°)
